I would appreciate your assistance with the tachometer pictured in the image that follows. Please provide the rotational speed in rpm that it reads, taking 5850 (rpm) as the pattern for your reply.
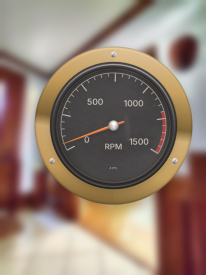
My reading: 50 (rpm)
